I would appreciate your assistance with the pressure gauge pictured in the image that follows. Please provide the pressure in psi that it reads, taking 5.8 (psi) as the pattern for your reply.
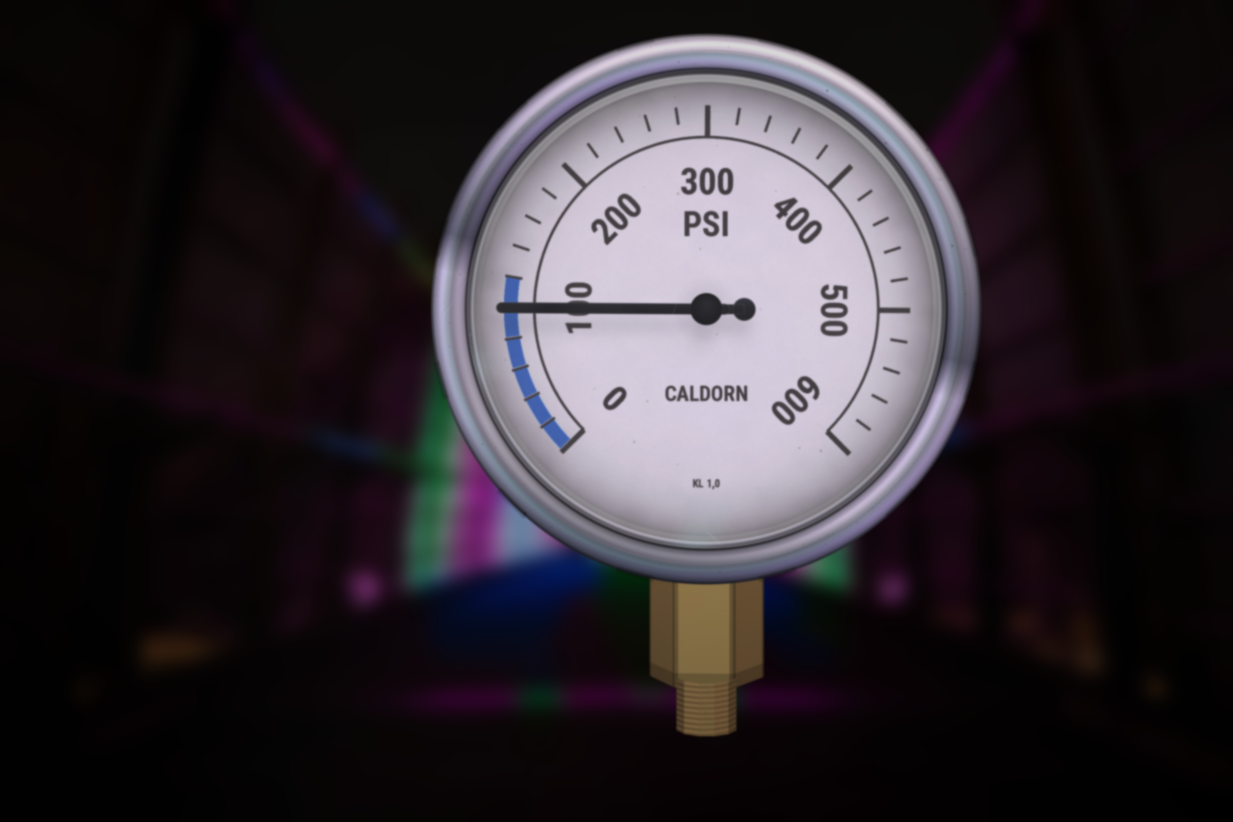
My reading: 100 (psi)
